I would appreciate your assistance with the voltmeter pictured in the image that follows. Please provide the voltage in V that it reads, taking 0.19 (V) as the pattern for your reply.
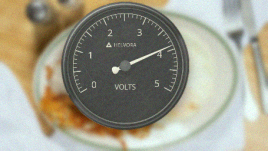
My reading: 3.9 (V)
